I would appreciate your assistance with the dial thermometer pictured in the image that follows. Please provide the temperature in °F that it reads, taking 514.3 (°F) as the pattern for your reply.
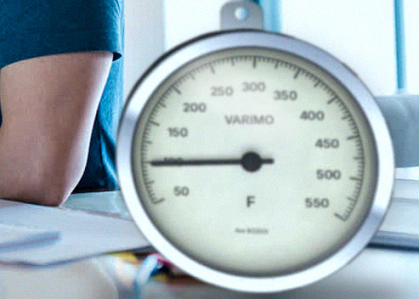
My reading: 100 (°F)
